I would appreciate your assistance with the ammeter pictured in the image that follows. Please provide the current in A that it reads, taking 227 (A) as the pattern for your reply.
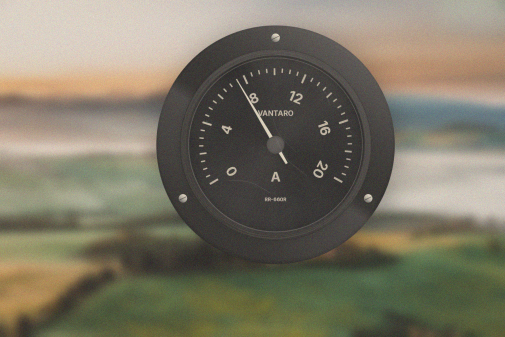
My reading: 7.5 (A)
